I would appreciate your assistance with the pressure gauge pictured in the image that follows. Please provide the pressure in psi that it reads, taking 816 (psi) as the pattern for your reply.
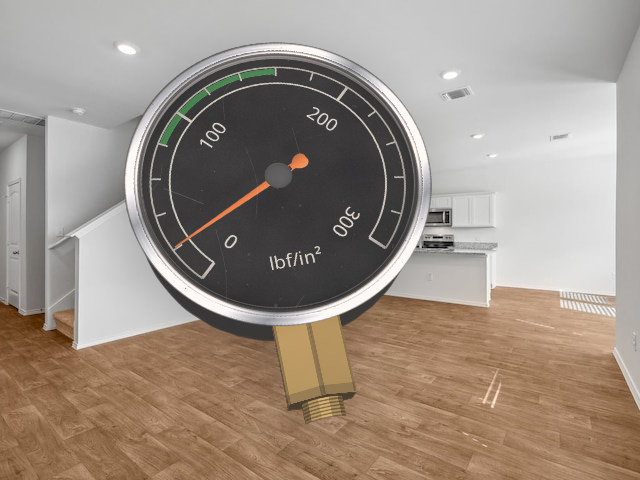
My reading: 20 (psi)
